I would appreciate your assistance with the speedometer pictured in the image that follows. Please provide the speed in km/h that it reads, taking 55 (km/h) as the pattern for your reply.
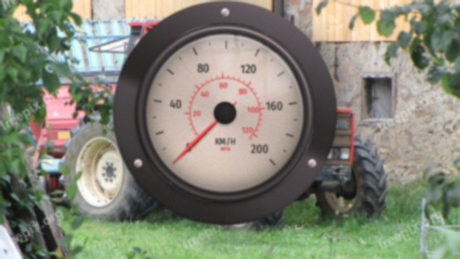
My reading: 0 (km/h)
